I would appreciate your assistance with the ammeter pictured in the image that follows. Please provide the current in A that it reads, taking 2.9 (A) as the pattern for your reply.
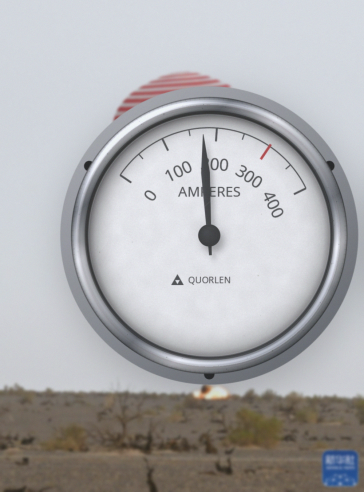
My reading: 175 (A)
